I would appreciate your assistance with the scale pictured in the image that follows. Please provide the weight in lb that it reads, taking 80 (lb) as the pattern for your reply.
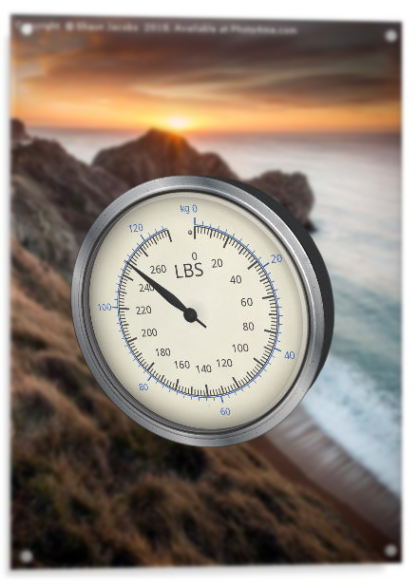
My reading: 250 (lb)
